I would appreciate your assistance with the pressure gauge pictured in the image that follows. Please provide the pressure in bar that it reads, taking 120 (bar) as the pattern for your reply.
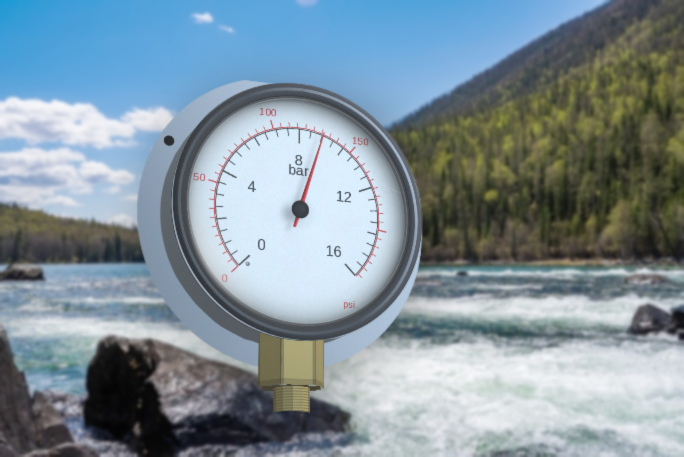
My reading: 9 (bar)
